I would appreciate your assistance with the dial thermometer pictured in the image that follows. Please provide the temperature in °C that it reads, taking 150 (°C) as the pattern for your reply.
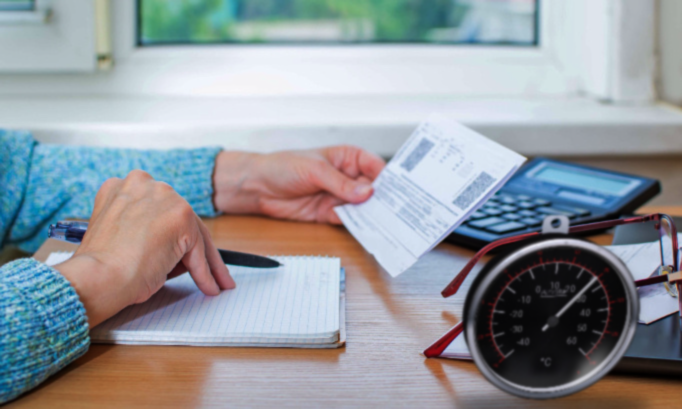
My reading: 25 (°C)
